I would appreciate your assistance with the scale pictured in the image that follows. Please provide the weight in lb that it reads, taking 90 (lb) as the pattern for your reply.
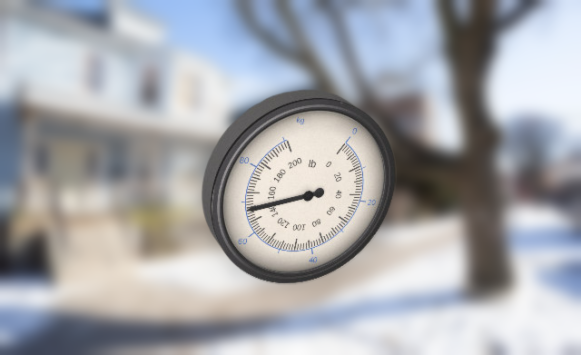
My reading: 150 (lb)
